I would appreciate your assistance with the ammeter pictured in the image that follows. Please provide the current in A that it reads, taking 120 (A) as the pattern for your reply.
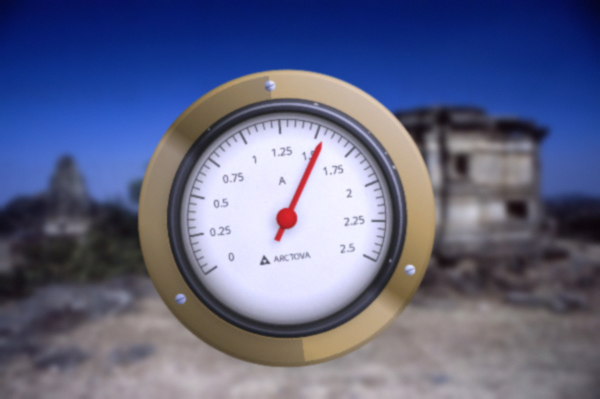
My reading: 1.55 (A)
